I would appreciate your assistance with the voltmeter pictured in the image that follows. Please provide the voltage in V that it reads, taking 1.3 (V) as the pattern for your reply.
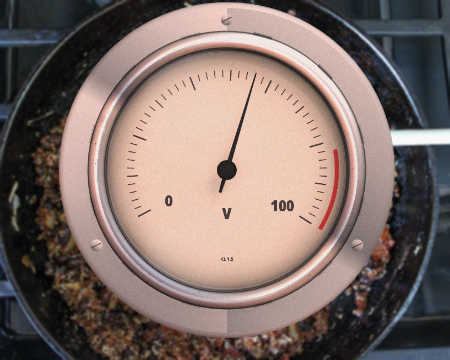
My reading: 56 (V)
